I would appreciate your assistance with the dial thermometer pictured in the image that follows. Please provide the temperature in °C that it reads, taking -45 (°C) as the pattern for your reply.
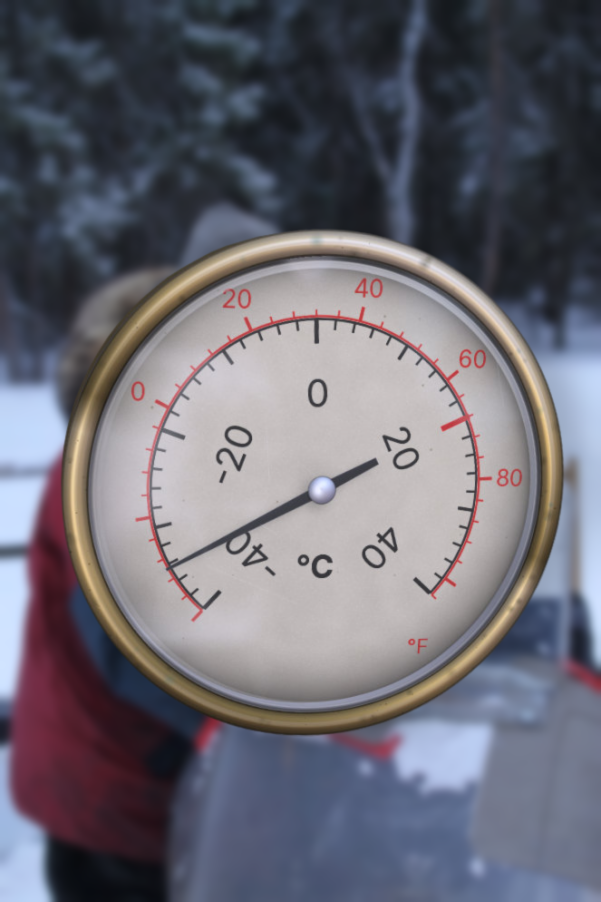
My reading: -34 (°C)
